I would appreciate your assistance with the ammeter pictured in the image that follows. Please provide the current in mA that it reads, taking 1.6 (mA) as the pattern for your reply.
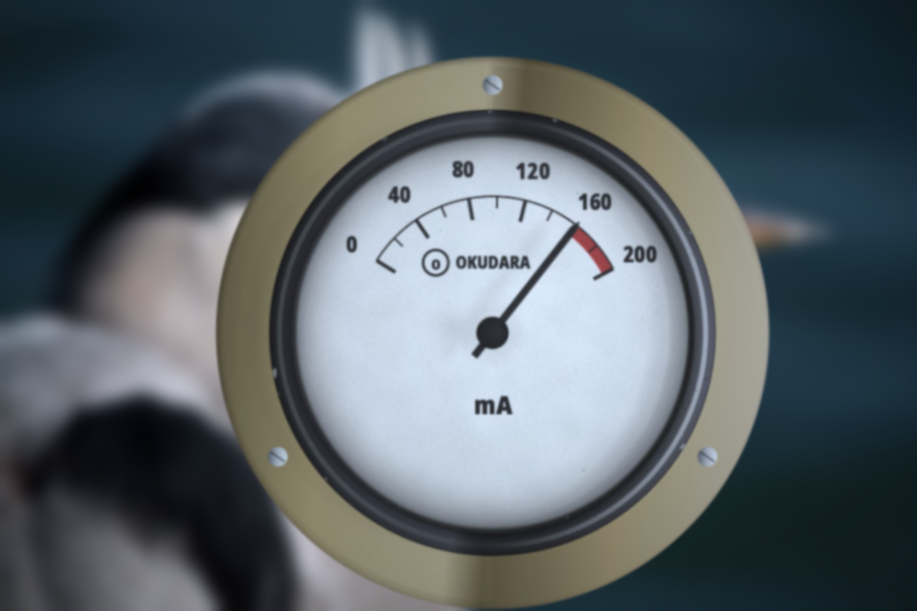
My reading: 160 (mA)
